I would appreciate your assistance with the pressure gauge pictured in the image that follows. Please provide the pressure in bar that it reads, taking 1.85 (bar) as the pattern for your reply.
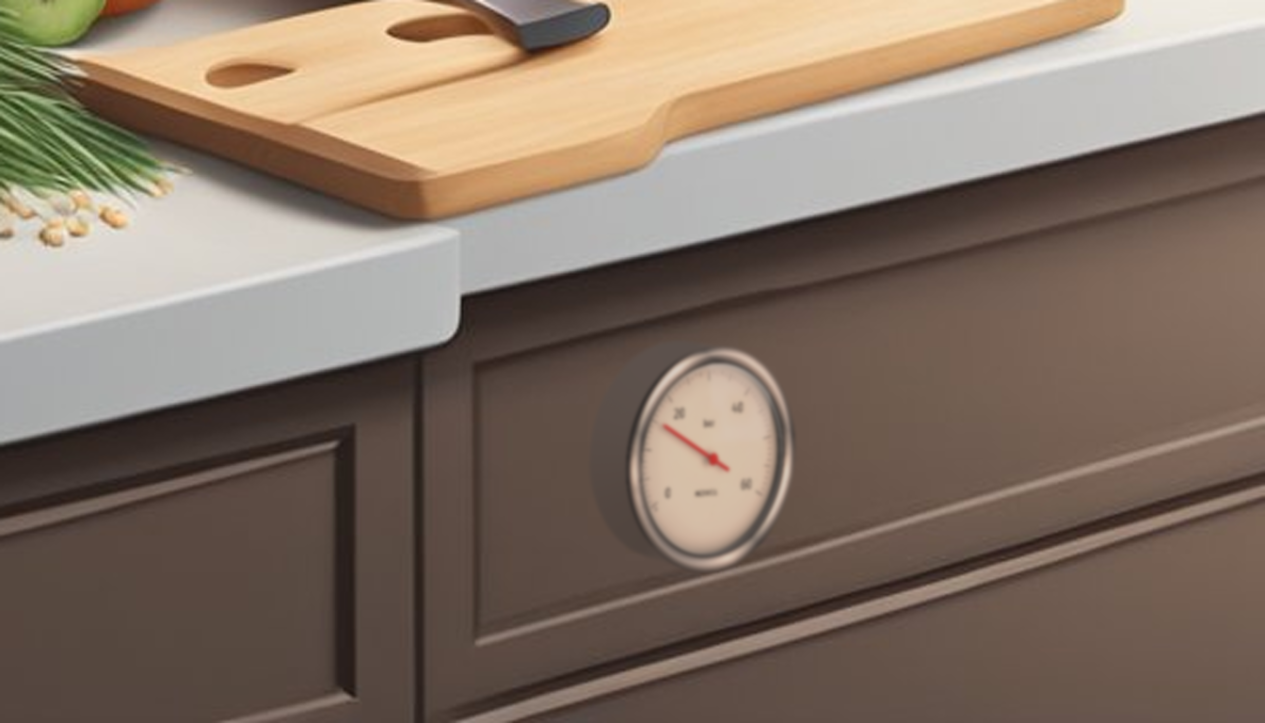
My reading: 15 (bar)
